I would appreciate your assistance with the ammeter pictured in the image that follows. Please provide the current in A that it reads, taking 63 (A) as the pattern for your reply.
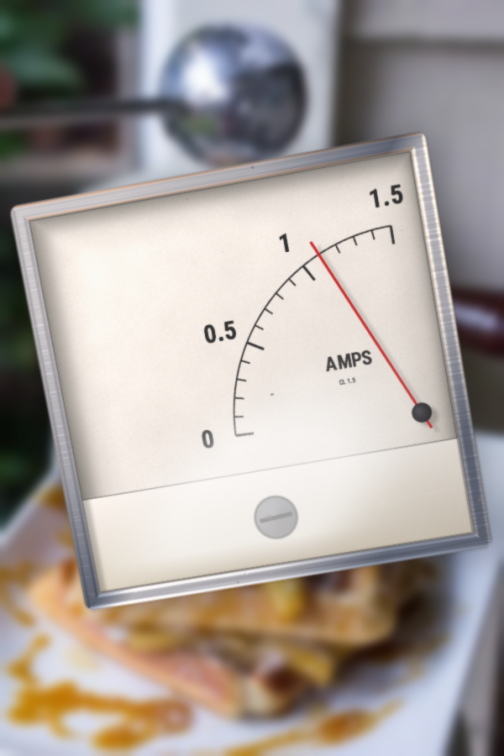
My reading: 1.1 (A)
